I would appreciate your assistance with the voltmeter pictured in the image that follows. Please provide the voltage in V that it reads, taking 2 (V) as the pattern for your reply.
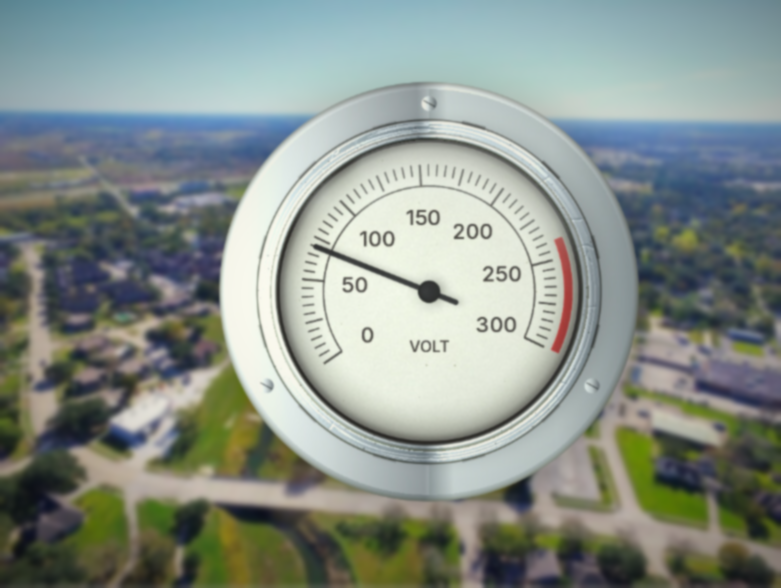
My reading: 70 (V)
